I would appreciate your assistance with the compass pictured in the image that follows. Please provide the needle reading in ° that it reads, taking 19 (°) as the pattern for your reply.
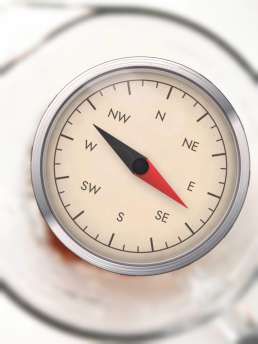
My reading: 110 (°)
